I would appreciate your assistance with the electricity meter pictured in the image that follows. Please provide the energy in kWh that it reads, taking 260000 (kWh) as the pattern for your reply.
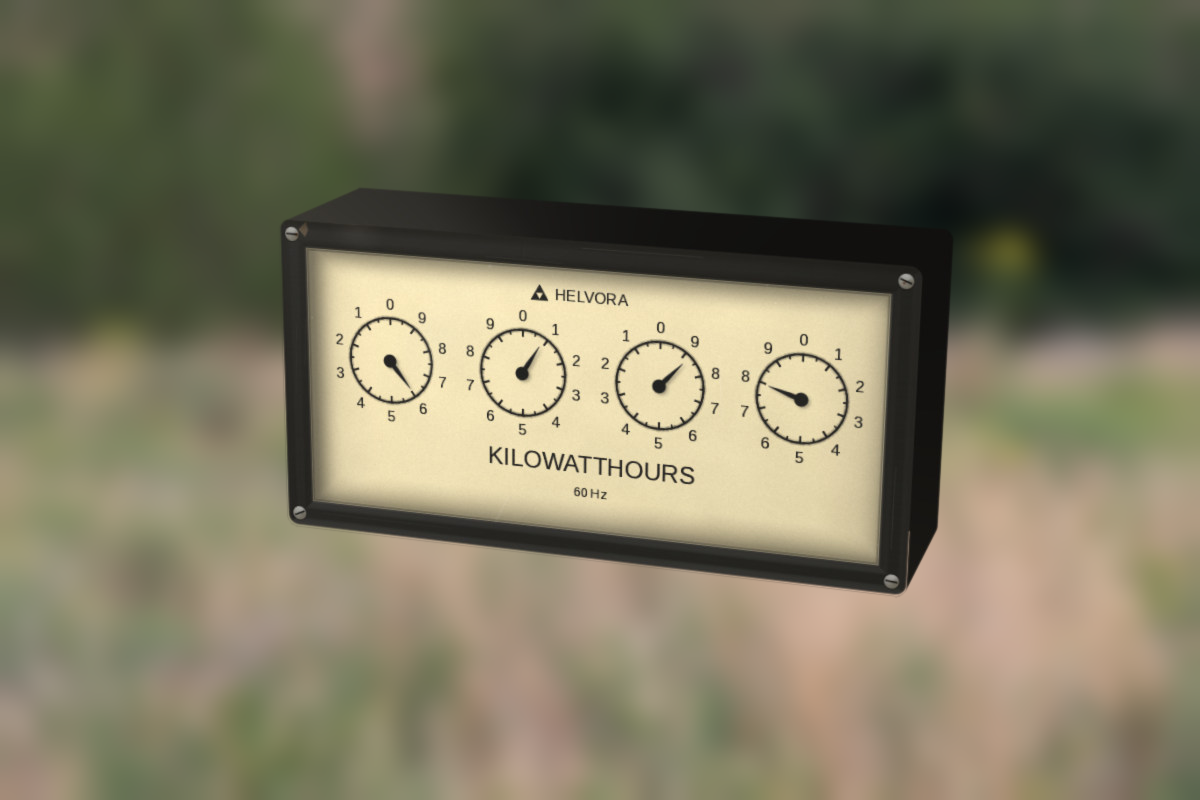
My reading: 6088 (kWh)
